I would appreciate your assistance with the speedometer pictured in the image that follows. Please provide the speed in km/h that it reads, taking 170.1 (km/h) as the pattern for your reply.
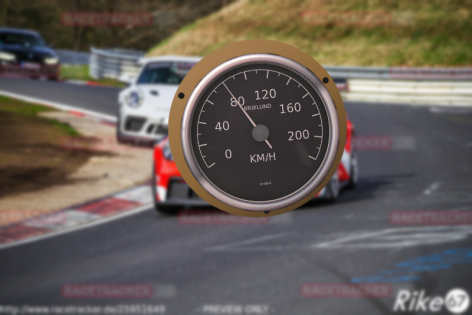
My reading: 80 (km/h)
